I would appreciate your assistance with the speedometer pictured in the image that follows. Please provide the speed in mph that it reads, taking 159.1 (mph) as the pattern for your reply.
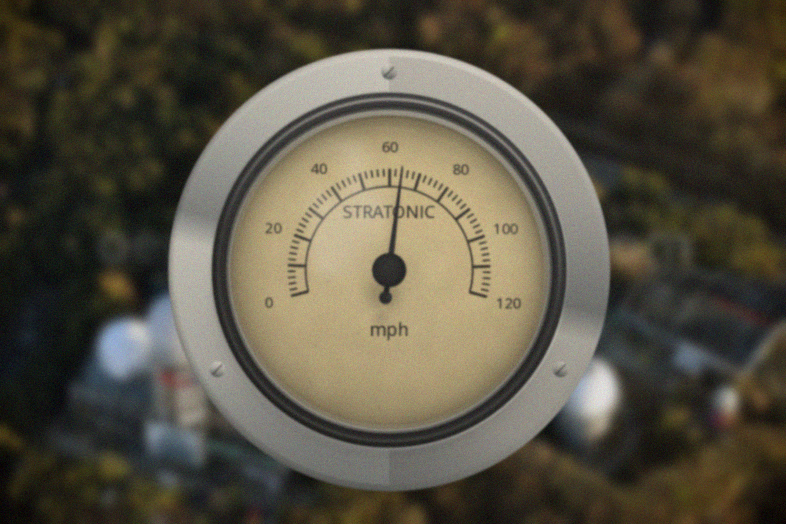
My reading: 64 (mph)
